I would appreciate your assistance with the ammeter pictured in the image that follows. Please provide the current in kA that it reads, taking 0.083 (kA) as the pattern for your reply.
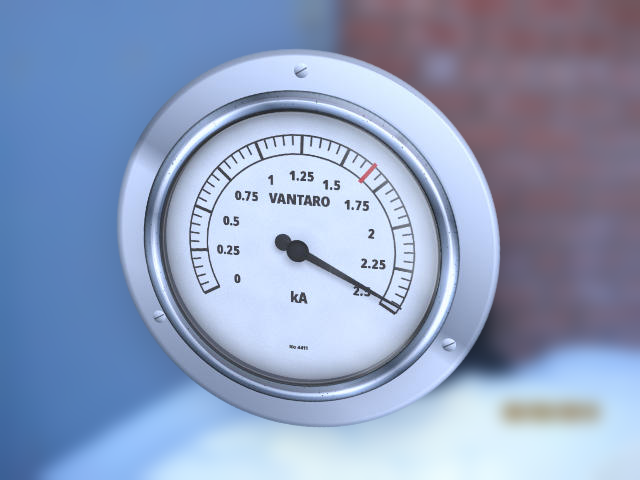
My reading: 2.45 (kA)
